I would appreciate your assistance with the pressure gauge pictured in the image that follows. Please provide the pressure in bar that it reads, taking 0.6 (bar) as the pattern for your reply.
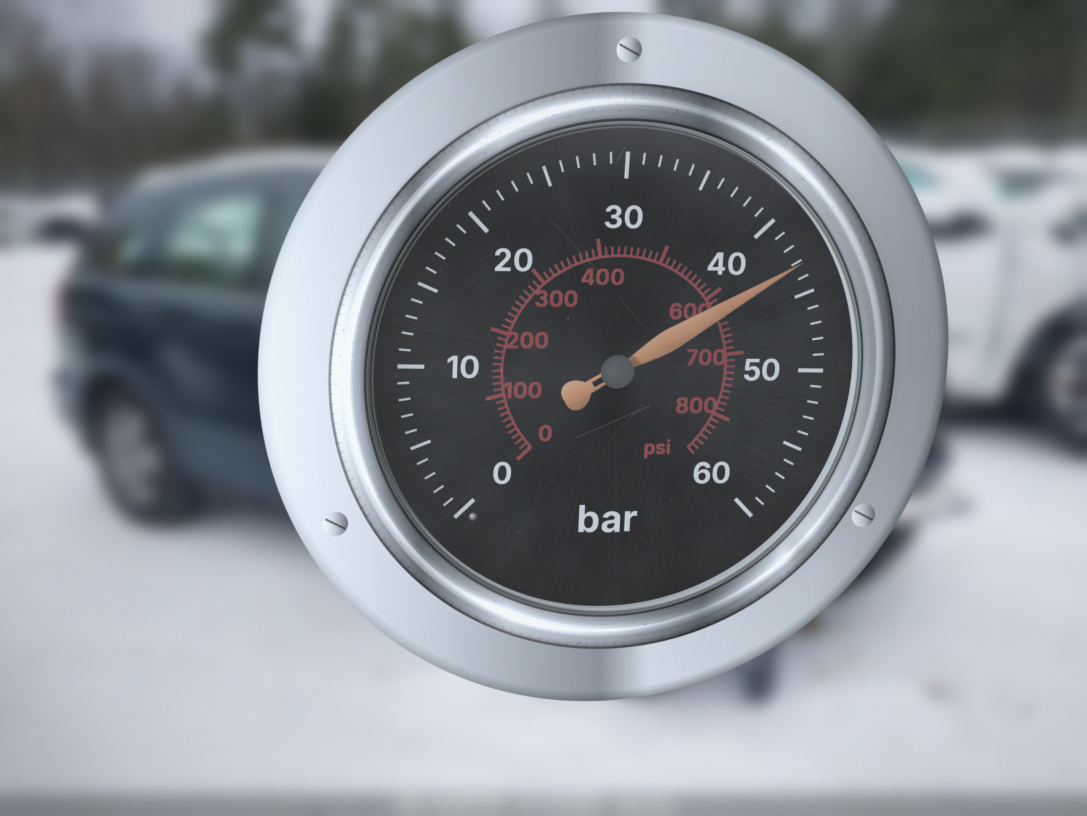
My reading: 43 (bar)
